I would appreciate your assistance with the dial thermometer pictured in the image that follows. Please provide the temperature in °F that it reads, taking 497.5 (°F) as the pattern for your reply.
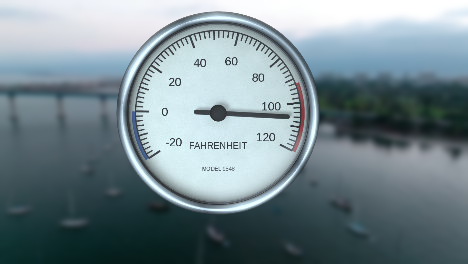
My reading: 106 (°F)
